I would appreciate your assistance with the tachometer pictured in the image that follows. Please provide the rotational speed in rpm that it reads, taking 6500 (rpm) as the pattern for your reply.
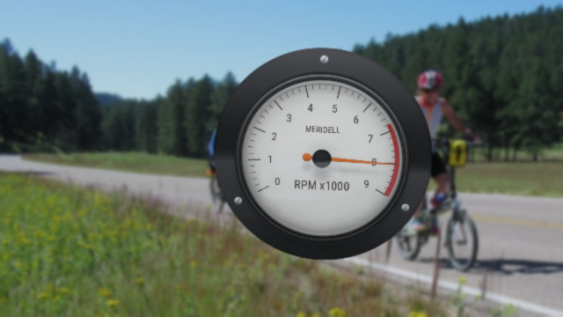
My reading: 8000 (rpm)
